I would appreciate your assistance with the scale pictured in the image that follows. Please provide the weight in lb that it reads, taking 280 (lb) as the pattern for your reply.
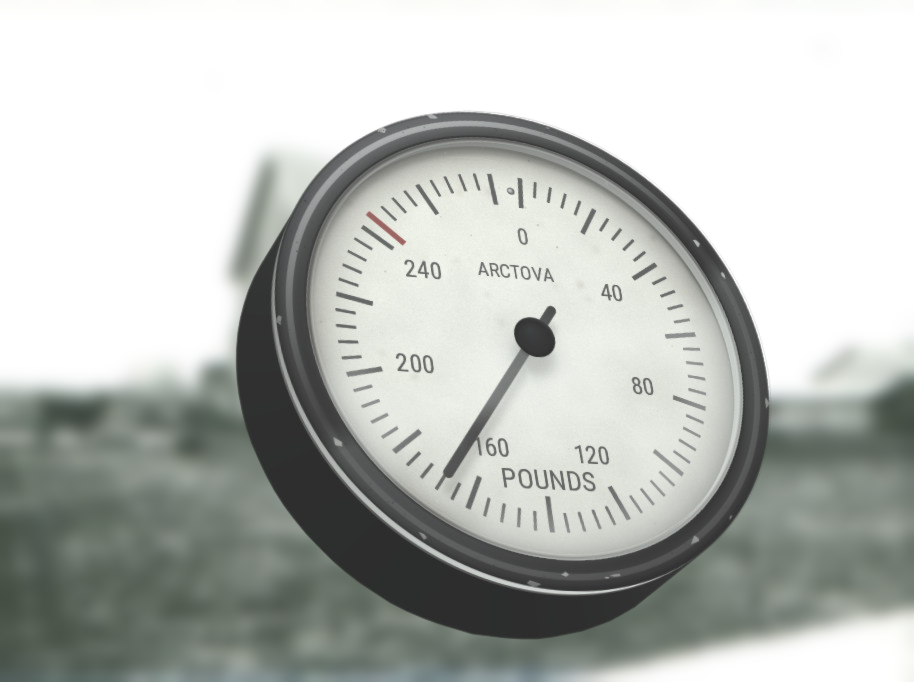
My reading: 168 (lb)
